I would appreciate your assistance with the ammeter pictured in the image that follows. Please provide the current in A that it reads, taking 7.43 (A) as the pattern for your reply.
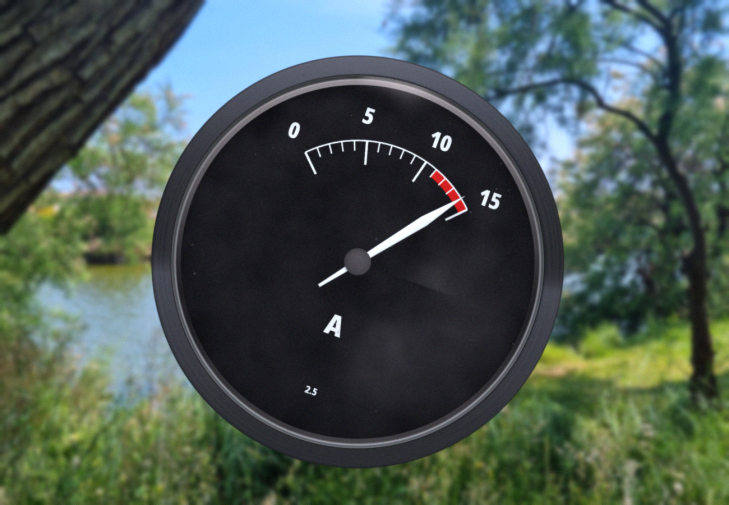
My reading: 14 (A)
